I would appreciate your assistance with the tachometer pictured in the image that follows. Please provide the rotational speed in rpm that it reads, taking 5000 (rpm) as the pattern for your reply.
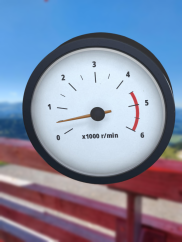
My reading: 500 (rpm)
